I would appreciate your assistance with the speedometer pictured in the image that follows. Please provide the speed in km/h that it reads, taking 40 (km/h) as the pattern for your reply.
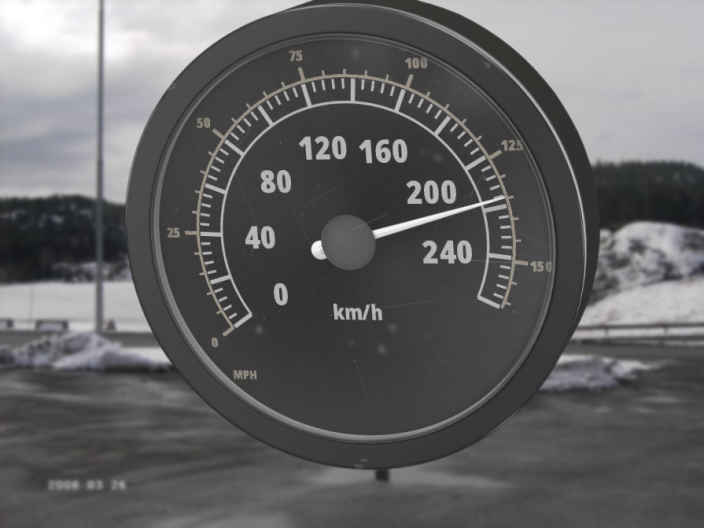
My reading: 216 (km/h)
